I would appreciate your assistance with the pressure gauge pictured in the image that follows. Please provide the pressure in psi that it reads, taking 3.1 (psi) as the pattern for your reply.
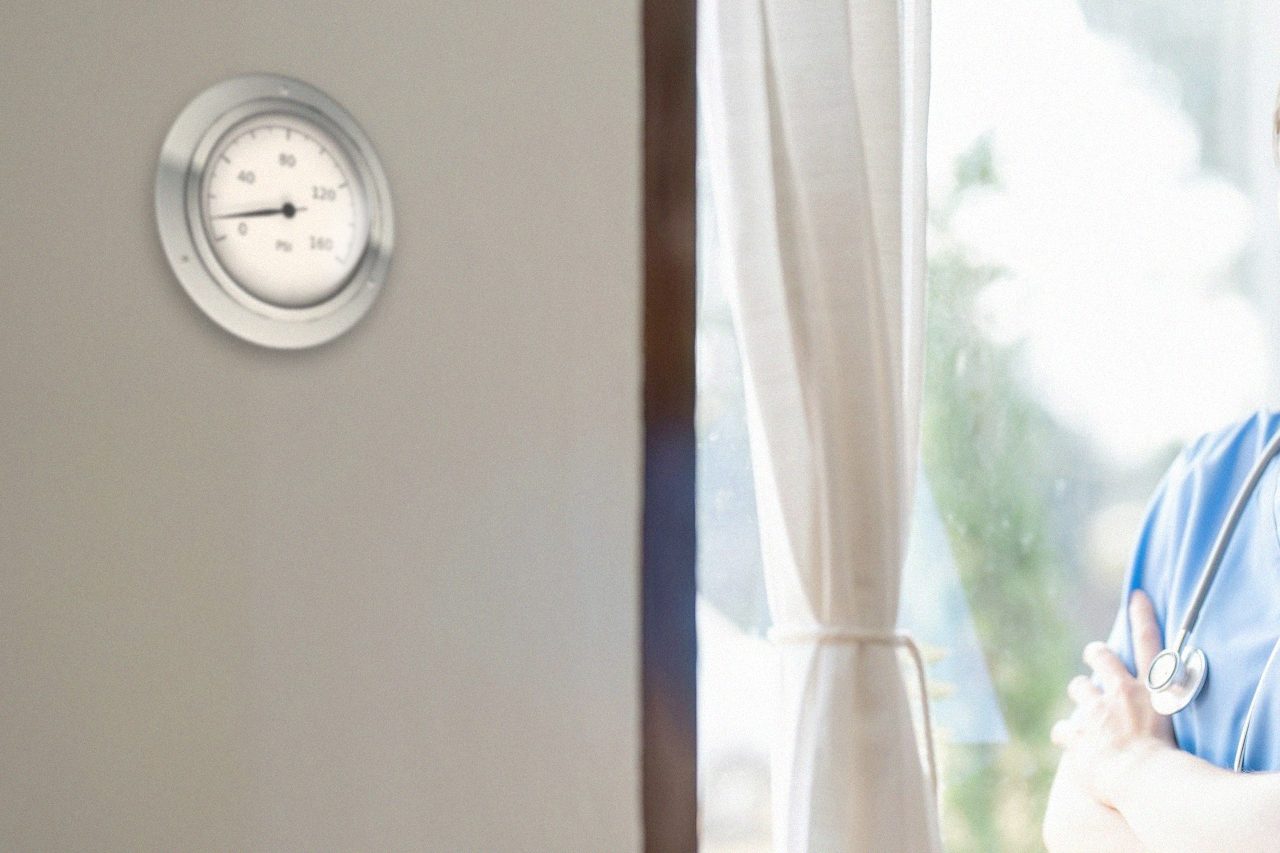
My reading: 10 (psi)
